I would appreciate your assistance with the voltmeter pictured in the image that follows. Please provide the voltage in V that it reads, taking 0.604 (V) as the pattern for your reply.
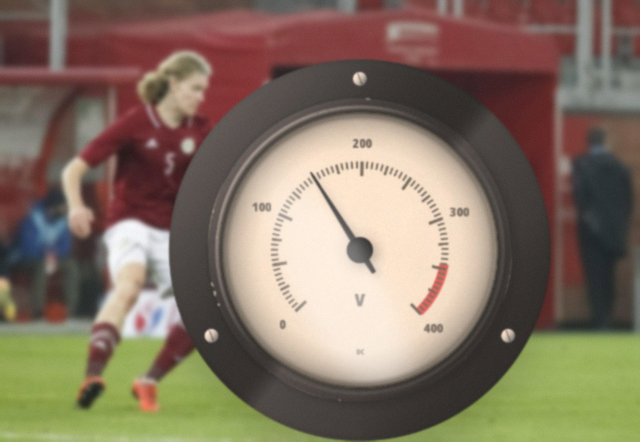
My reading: 150 (V)
